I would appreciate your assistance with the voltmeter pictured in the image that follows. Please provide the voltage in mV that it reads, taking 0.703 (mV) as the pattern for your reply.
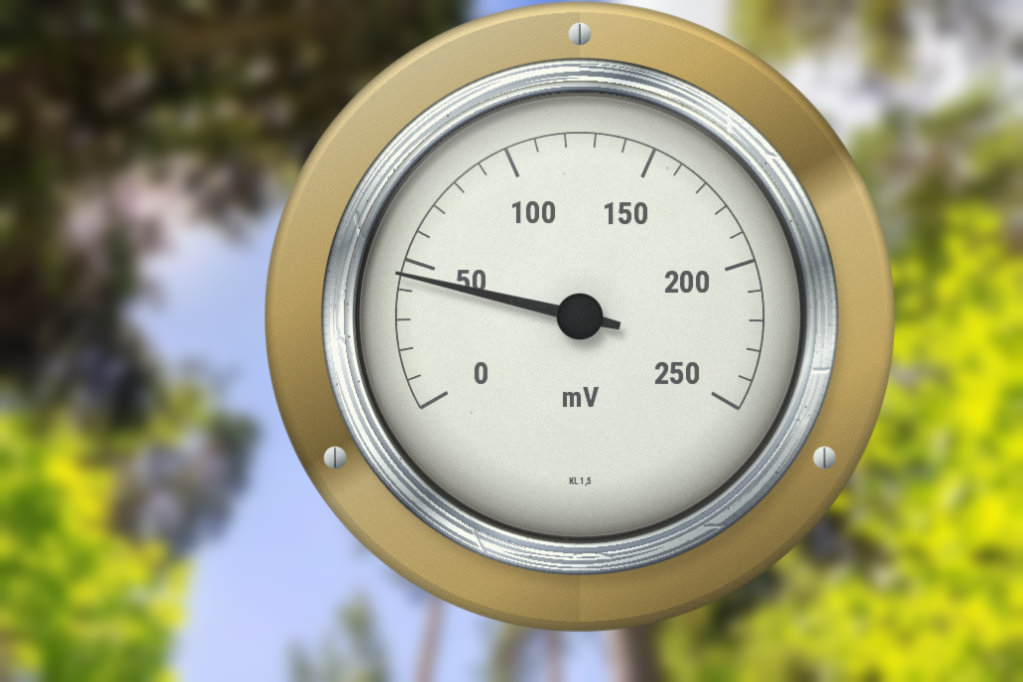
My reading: 45 (mV)
